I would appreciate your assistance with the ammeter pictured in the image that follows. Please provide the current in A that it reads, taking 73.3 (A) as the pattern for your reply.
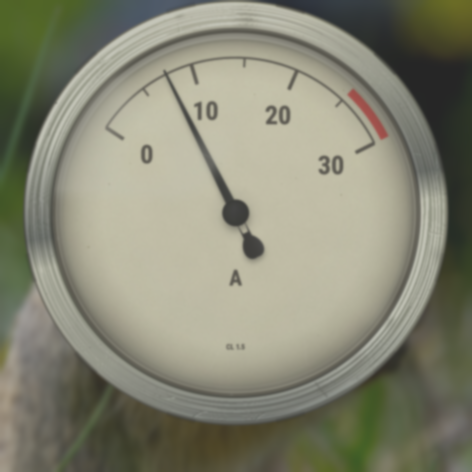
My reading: 7.5 (A)
